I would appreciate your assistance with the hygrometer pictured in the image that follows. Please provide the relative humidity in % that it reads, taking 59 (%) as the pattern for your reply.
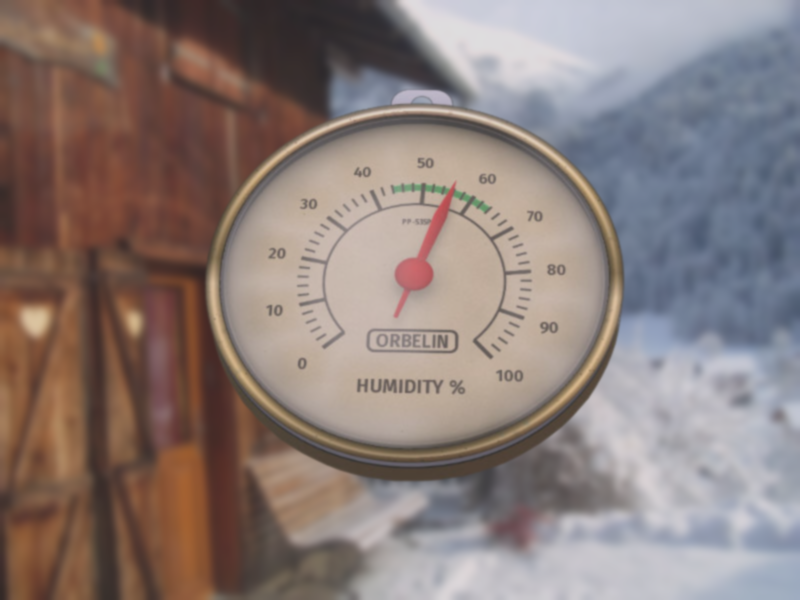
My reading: 56 (%)
